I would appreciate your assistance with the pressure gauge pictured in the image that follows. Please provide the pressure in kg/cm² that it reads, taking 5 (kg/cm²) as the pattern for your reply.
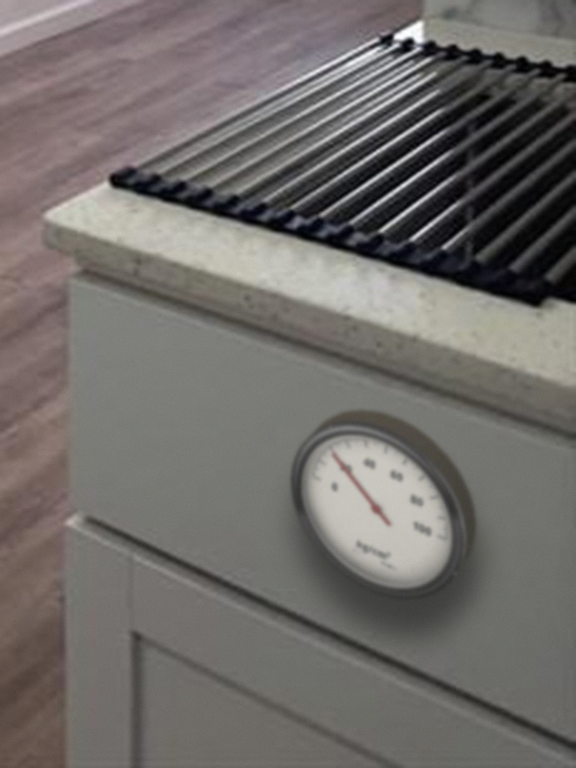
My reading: 20 (kg/cm²)
